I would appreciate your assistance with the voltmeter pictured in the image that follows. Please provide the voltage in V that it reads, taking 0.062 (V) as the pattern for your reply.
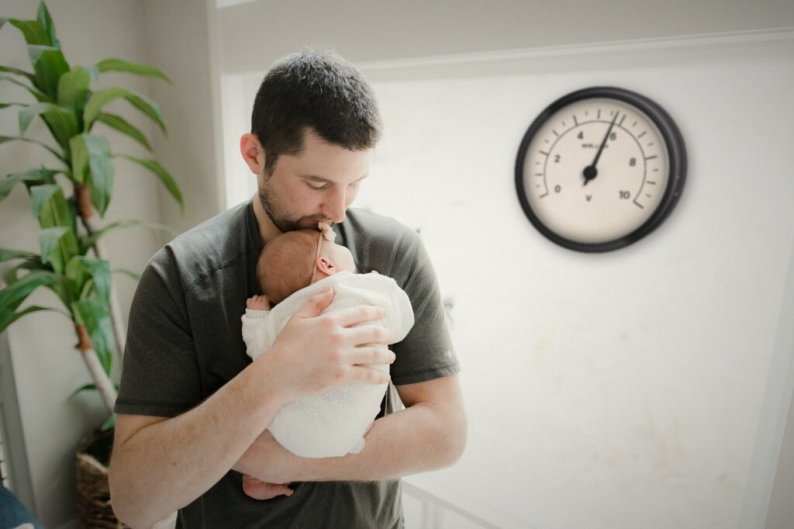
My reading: 5.75 (V)
